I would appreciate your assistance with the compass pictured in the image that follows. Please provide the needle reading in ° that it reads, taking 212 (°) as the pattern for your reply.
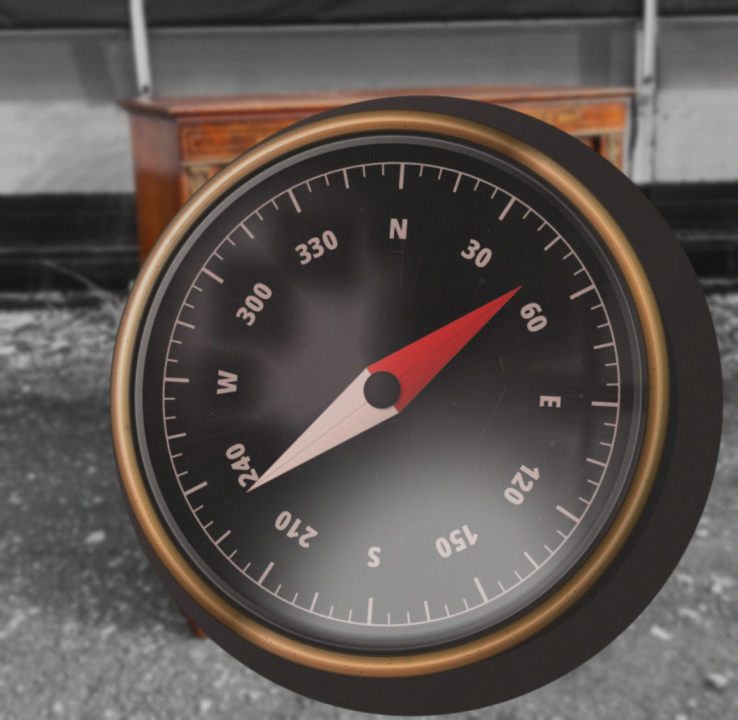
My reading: 50 (°)
